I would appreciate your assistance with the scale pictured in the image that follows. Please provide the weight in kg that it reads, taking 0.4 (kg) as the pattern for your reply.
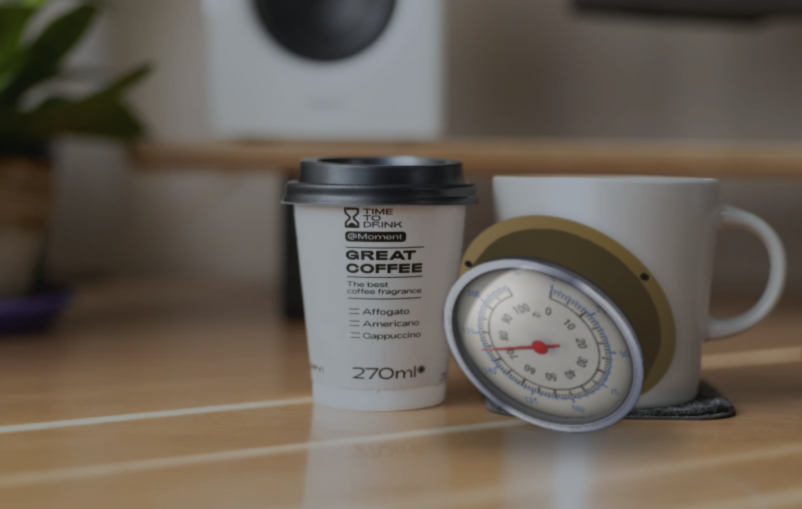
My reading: 75 (kg)
